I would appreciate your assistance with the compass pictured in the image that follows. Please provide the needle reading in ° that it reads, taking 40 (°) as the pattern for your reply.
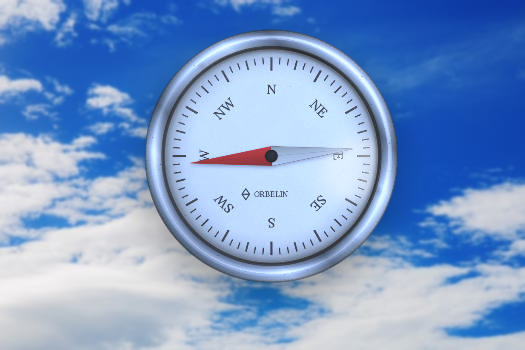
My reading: 265 (°)
